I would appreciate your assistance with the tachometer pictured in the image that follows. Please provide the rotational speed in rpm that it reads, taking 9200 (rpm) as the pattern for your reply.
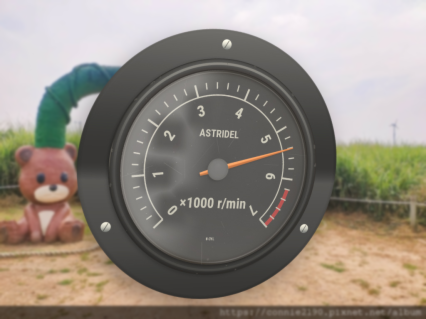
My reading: 5400 (rpm)
